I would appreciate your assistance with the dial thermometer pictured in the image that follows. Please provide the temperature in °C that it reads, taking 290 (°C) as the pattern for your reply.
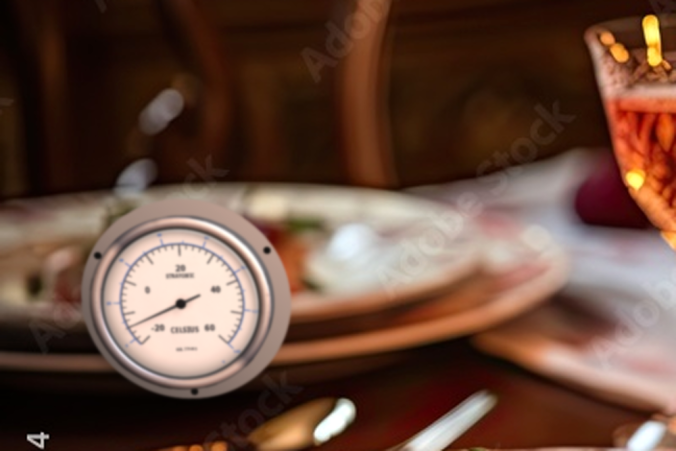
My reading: -14 (°C)
